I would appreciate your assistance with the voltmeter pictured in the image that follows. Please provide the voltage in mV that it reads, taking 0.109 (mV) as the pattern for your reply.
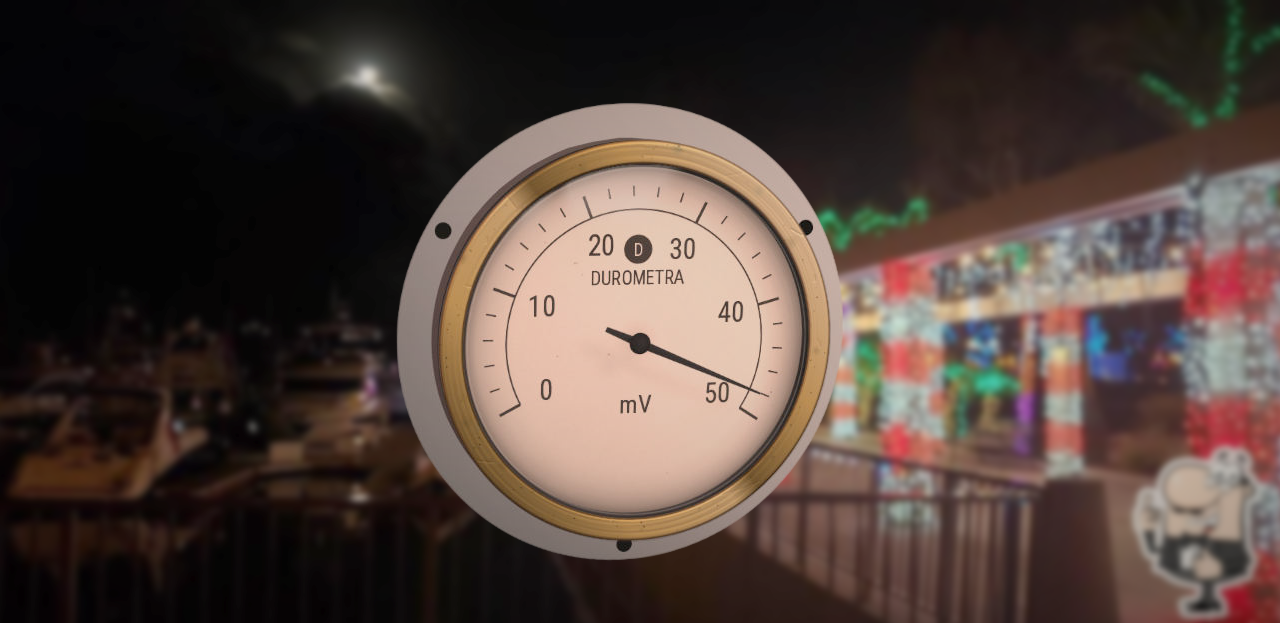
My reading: 48 (mV)
